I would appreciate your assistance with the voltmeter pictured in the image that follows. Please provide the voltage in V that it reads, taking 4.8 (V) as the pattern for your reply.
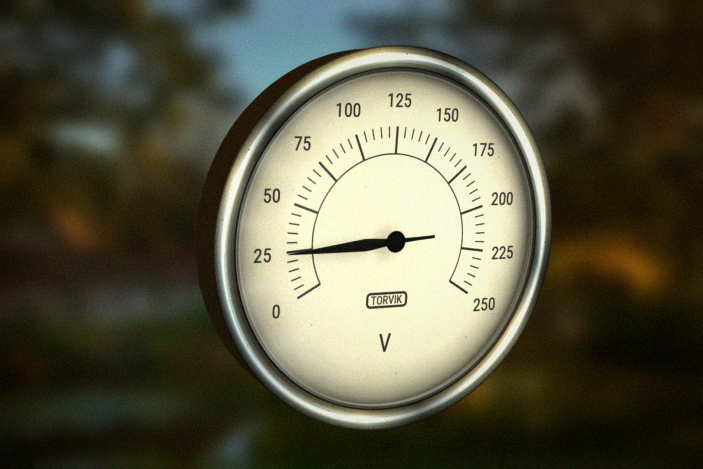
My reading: 25 (V)
